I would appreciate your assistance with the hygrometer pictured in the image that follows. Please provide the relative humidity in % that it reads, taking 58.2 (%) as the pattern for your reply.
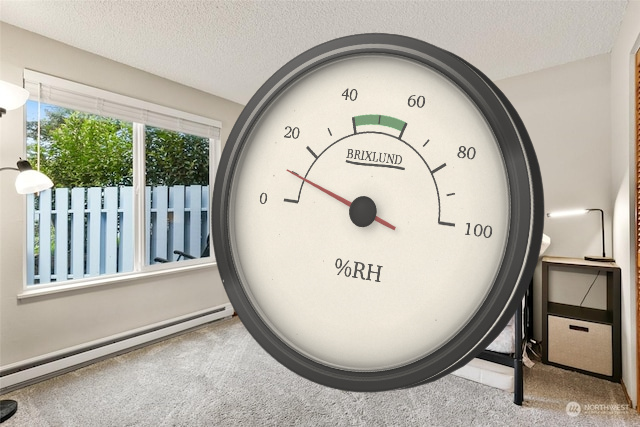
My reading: 10 (%)
